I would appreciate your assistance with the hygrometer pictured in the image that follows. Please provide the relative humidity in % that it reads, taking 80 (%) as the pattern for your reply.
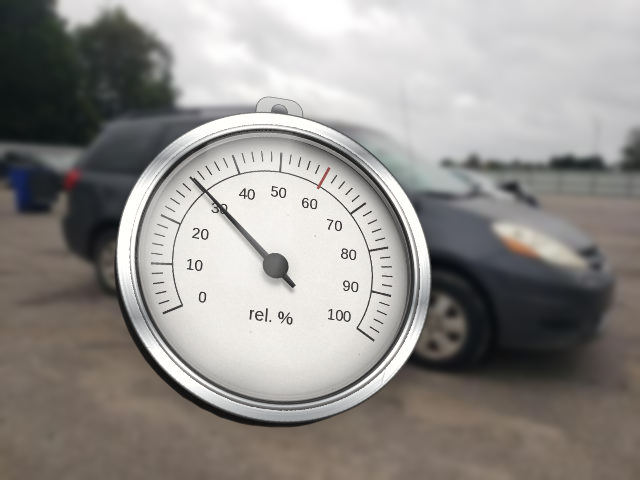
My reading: 30 (%)
